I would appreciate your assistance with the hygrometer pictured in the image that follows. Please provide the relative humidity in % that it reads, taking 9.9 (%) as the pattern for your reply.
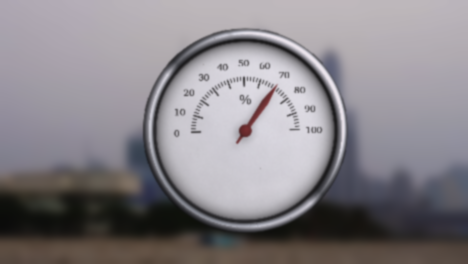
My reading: 70 (%)
